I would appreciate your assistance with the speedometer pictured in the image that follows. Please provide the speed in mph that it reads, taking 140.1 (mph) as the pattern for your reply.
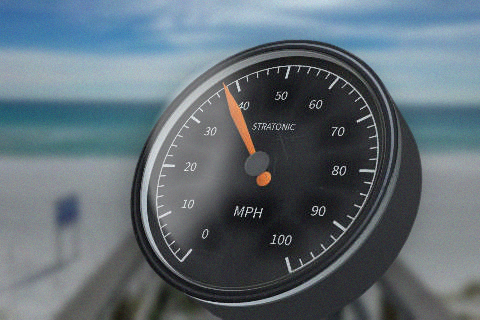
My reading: 38 (mph)
